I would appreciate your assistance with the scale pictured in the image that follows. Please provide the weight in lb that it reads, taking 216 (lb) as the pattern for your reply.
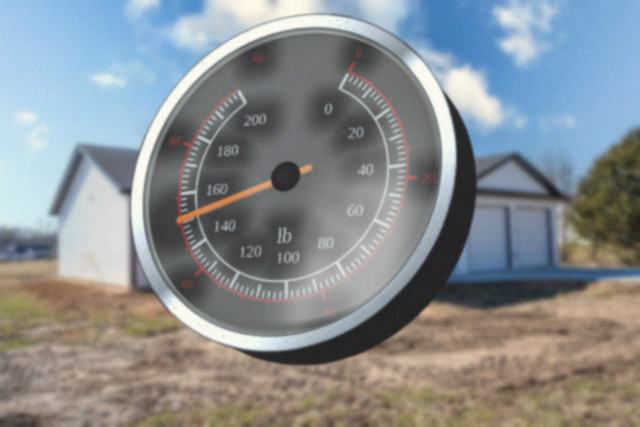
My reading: 150 (lb)
